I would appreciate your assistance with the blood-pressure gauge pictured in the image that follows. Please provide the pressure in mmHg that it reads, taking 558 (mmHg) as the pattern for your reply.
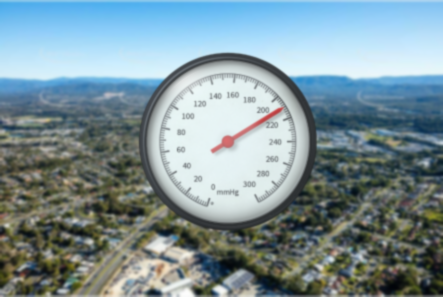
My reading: 210 (mmHg)
